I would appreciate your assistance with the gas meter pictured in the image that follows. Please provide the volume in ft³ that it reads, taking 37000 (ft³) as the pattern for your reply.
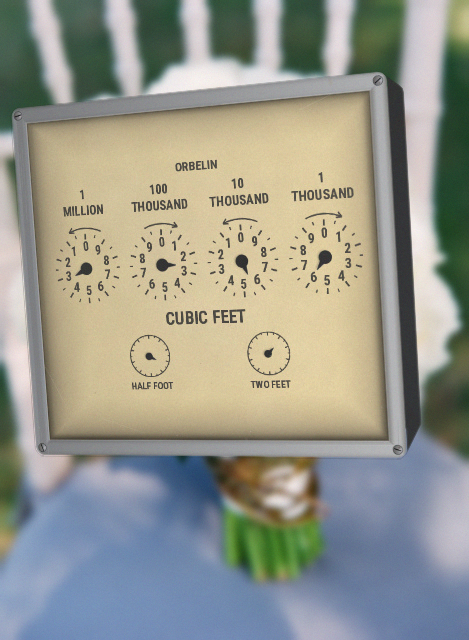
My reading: 325600 (ft³)
